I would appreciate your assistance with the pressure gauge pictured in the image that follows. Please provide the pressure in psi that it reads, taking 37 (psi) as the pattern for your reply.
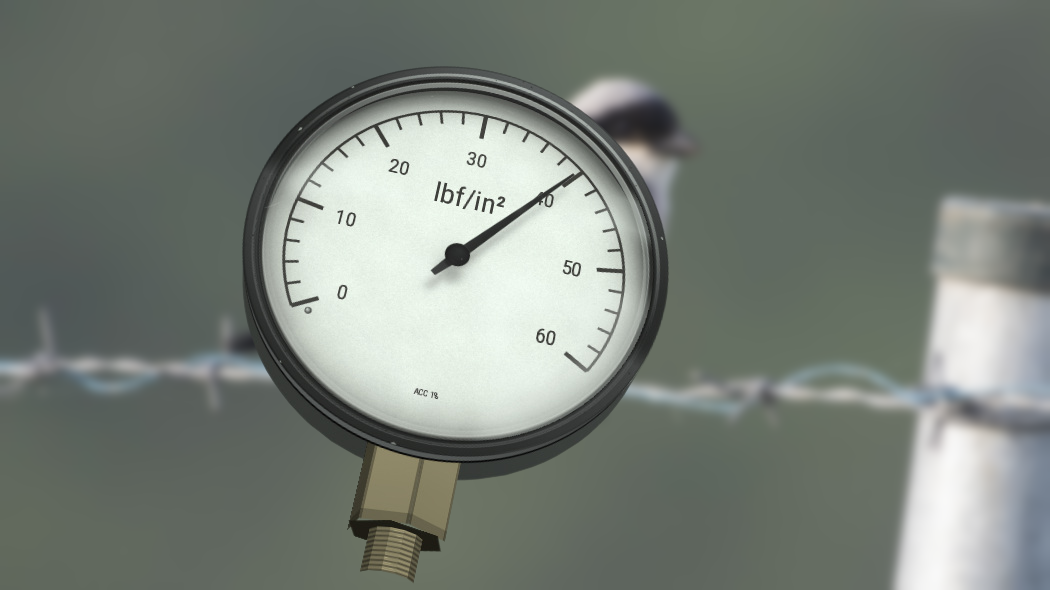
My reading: 40 (psi)
